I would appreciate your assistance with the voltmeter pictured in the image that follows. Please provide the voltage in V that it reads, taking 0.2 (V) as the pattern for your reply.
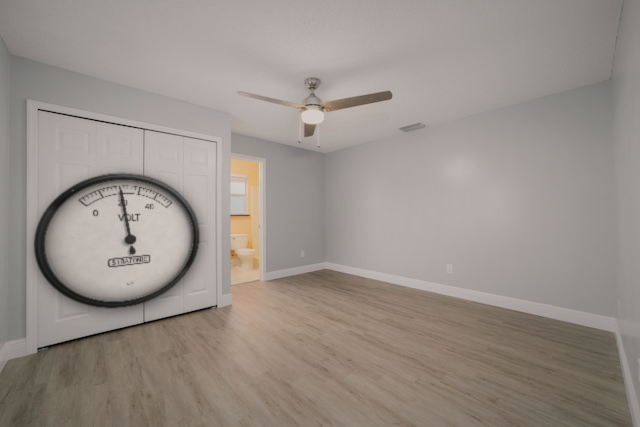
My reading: 20 (V)
